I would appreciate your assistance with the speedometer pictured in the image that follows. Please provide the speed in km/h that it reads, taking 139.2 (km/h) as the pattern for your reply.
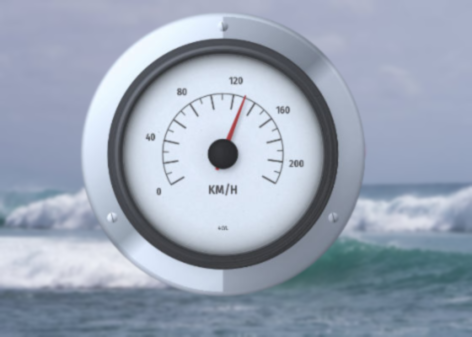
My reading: 130 (km/h)
